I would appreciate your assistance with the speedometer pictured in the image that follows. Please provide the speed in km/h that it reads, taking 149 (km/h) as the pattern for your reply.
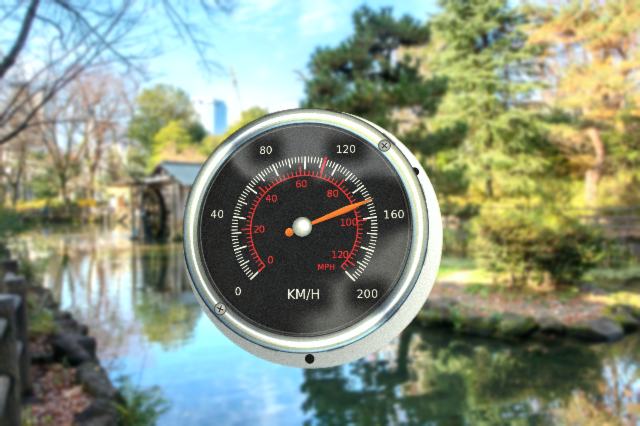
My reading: 150 (km/h)
